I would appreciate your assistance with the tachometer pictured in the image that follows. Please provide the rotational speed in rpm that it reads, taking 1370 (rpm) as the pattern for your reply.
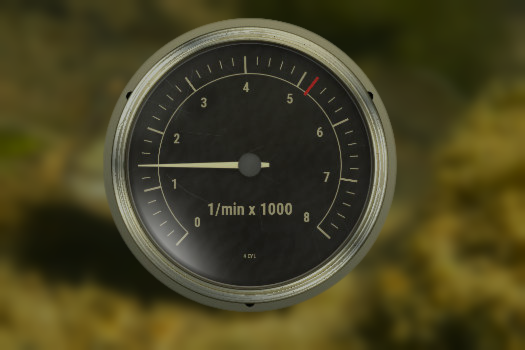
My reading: 1400 (rpm)
